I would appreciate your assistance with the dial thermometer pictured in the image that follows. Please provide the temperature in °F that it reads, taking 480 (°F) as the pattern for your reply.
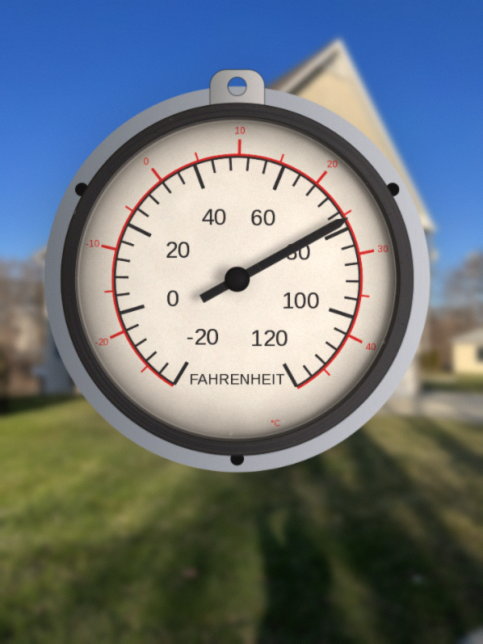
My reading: 78 (°F)
